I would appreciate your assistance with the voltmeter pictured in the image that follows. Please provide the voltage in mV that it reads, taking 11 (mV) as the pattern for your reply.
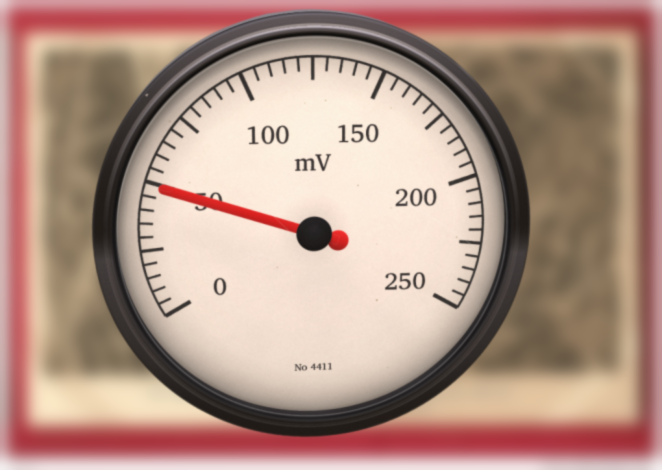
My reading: 50 (mV)
